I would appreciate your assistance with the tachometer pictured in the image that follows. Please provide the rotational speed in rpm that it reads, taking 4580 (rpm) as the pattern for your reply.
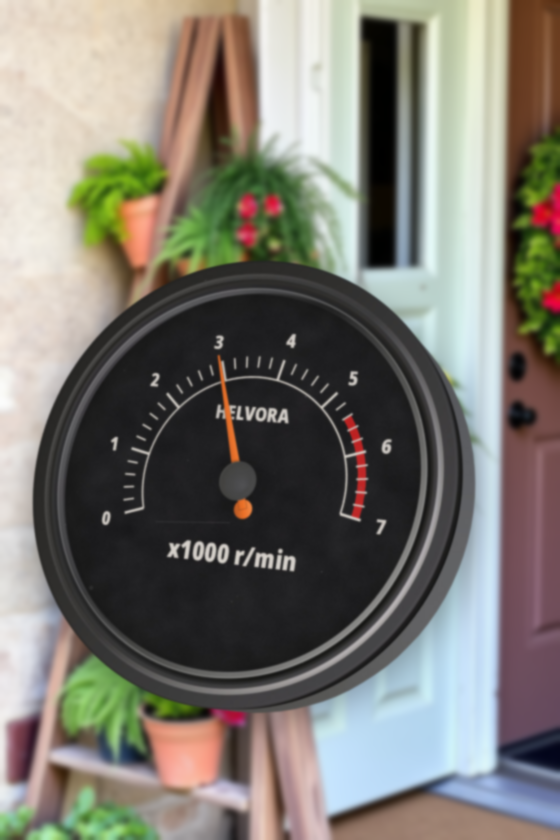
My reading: 3000 (rpm)
